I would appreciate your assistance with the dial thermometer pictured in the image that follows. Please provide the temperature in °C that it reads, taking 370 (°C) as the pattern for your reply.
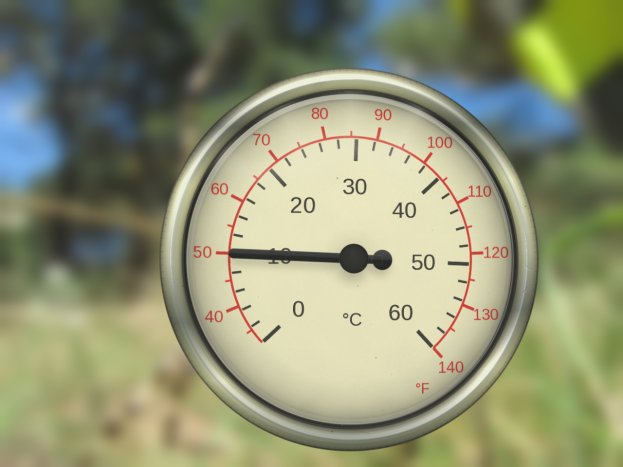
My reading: 10 (°C)
